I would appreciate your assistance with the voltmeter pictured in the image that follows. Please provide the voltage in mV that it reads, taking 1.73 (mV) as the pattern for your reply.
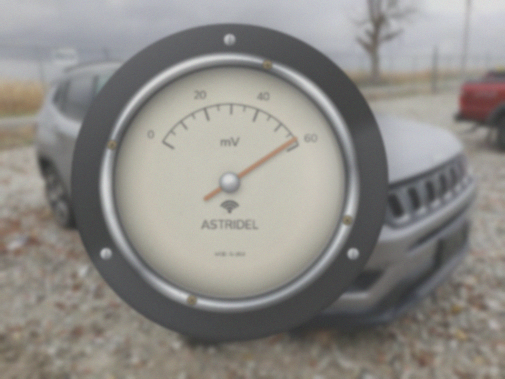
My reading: 57.5 (mV)
